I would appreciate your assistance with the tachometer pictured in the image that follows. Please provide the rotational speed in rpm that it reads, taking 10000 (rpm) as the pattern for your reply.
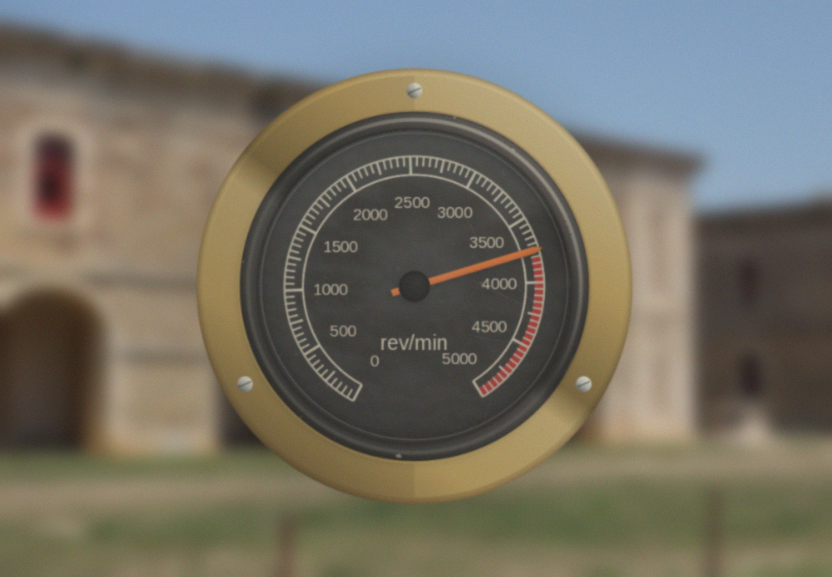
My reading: 3750 (rpm)
